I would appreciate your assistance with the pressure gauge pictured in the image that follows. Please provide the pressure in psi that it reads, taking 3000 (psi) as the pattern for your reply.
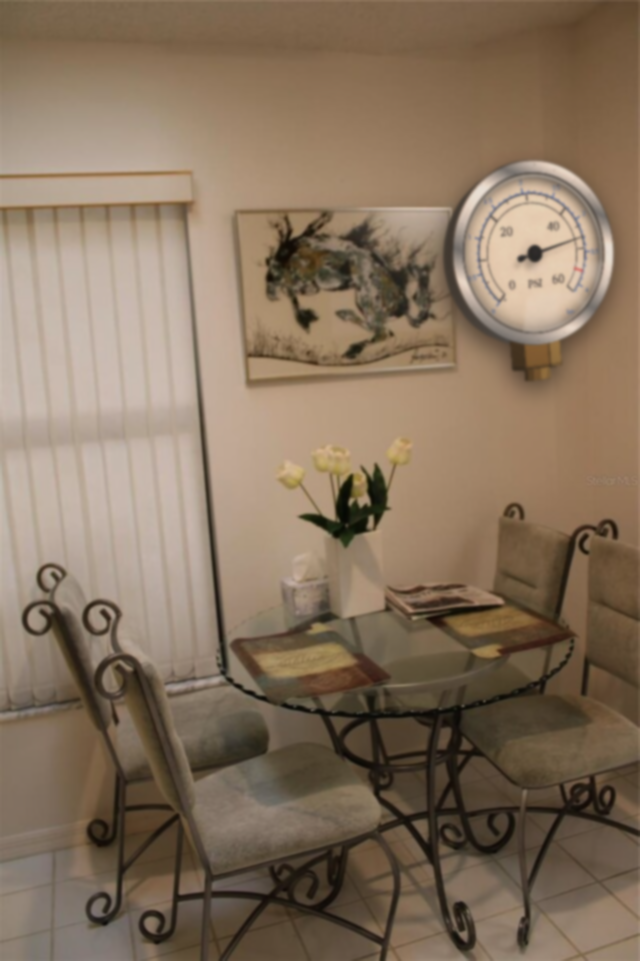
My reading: 47.5 (psi)
